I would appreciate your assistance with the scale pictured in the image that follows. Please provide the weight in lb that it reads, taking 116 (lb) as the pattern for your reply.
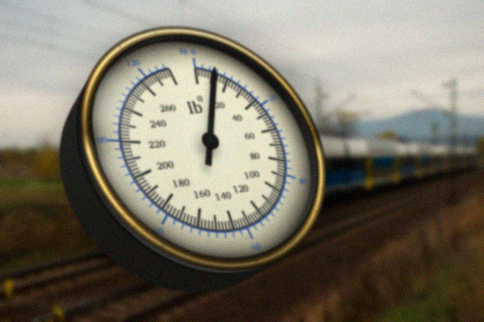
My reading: 10 (lb)
